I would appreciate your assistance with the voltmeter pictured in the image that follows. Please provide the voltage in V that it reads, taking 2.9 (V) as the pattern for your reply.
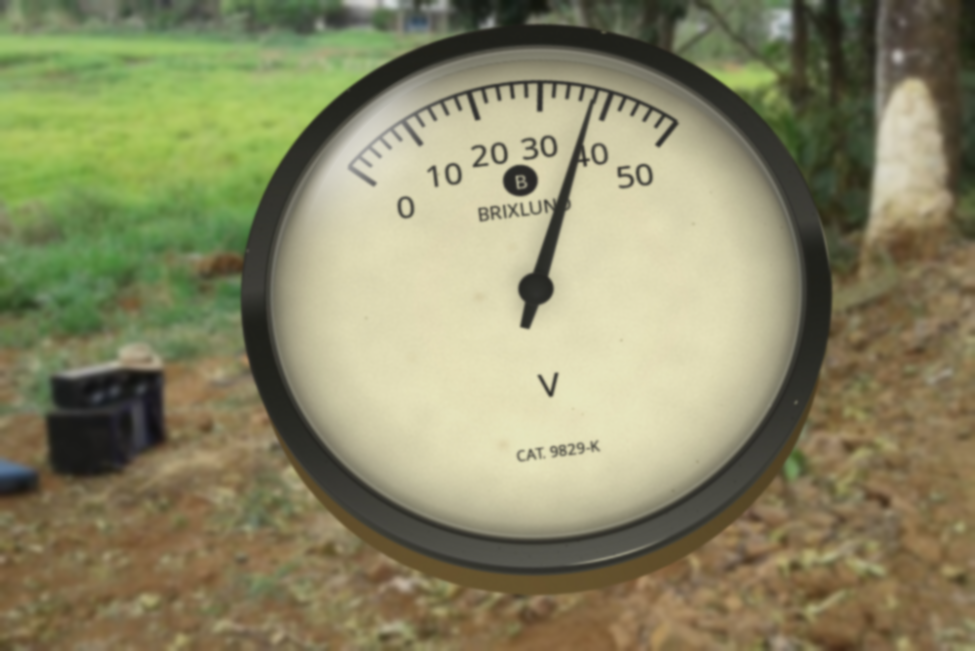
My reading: 38 (V)
